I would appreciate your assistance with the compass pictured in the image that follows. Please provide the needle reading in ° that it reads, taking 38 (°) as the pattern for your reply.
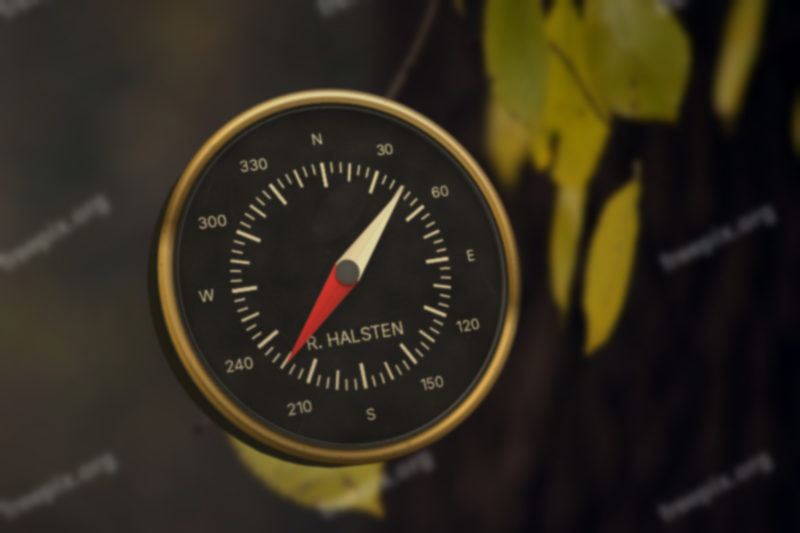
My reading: 225 (°)
